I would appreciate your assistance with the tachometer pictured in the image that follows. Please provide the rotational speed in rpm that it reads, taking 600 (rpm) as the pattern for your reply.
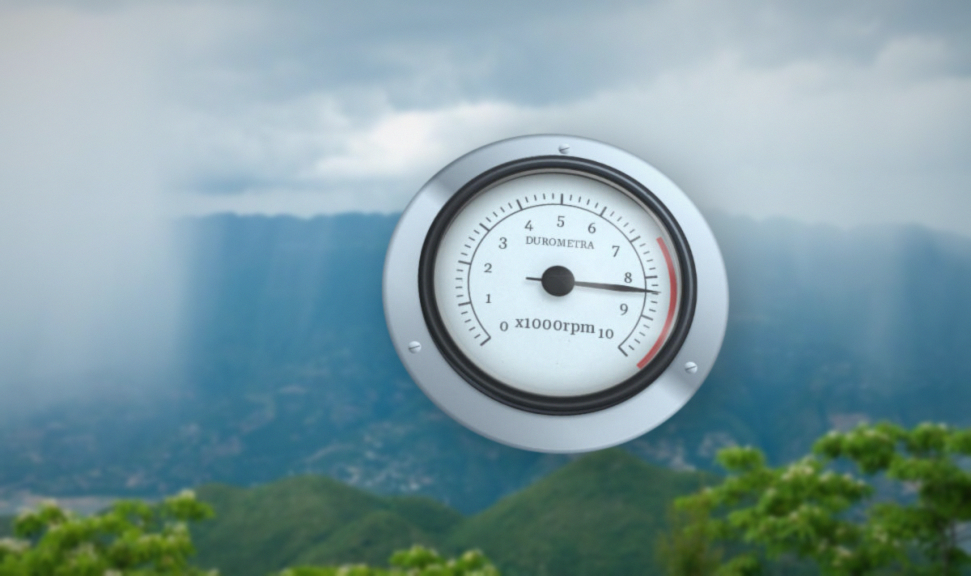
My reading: 8400 (rpm)
